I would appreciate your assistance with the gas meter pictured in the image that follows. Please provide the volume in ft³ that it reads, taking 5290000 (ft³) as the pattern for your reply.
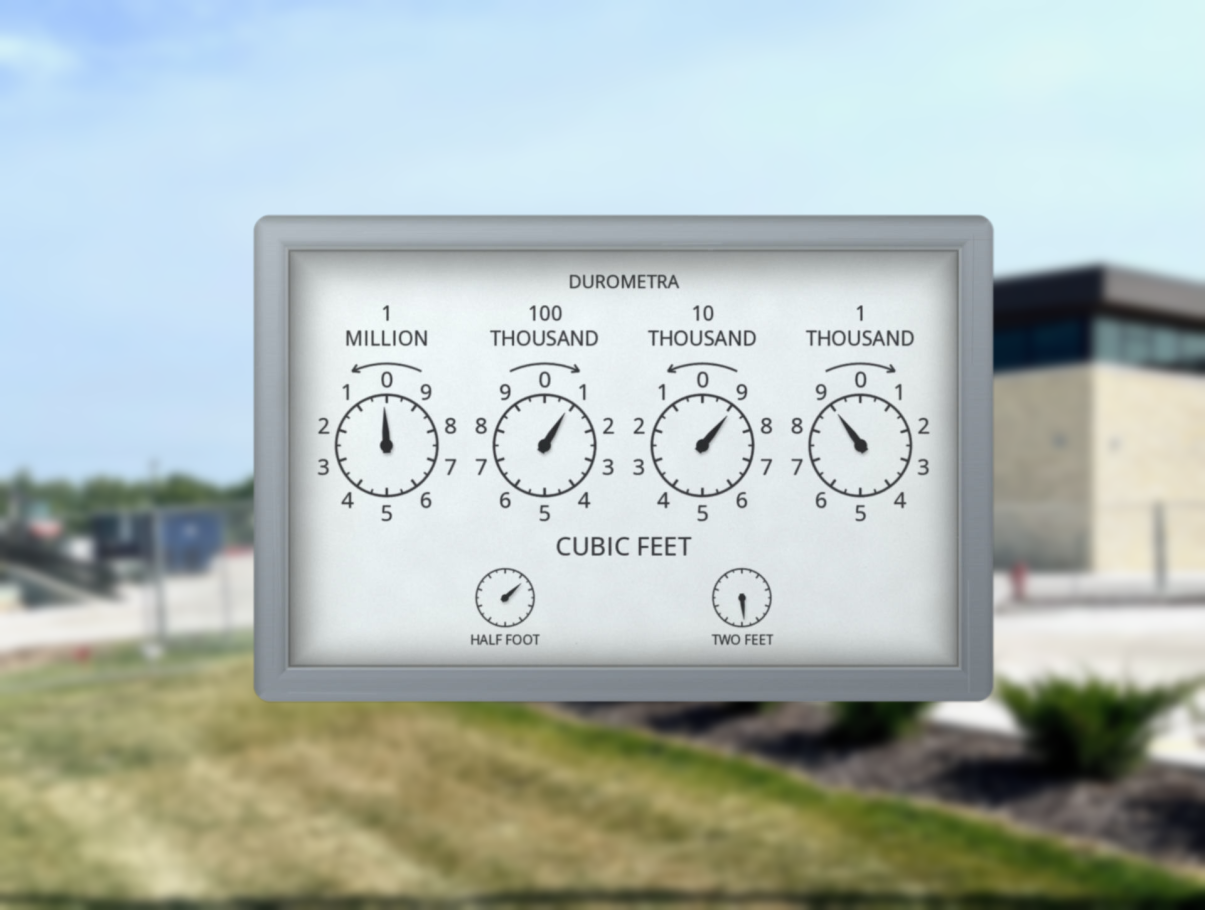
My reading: 8900 (ft³)
